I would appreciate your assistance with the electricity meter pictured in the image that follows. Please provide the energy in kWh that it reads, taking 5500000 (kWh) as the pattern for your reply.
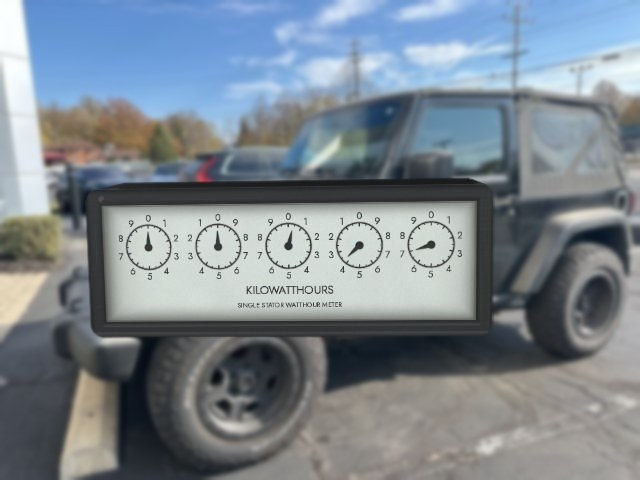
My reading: 37 (kWh)
